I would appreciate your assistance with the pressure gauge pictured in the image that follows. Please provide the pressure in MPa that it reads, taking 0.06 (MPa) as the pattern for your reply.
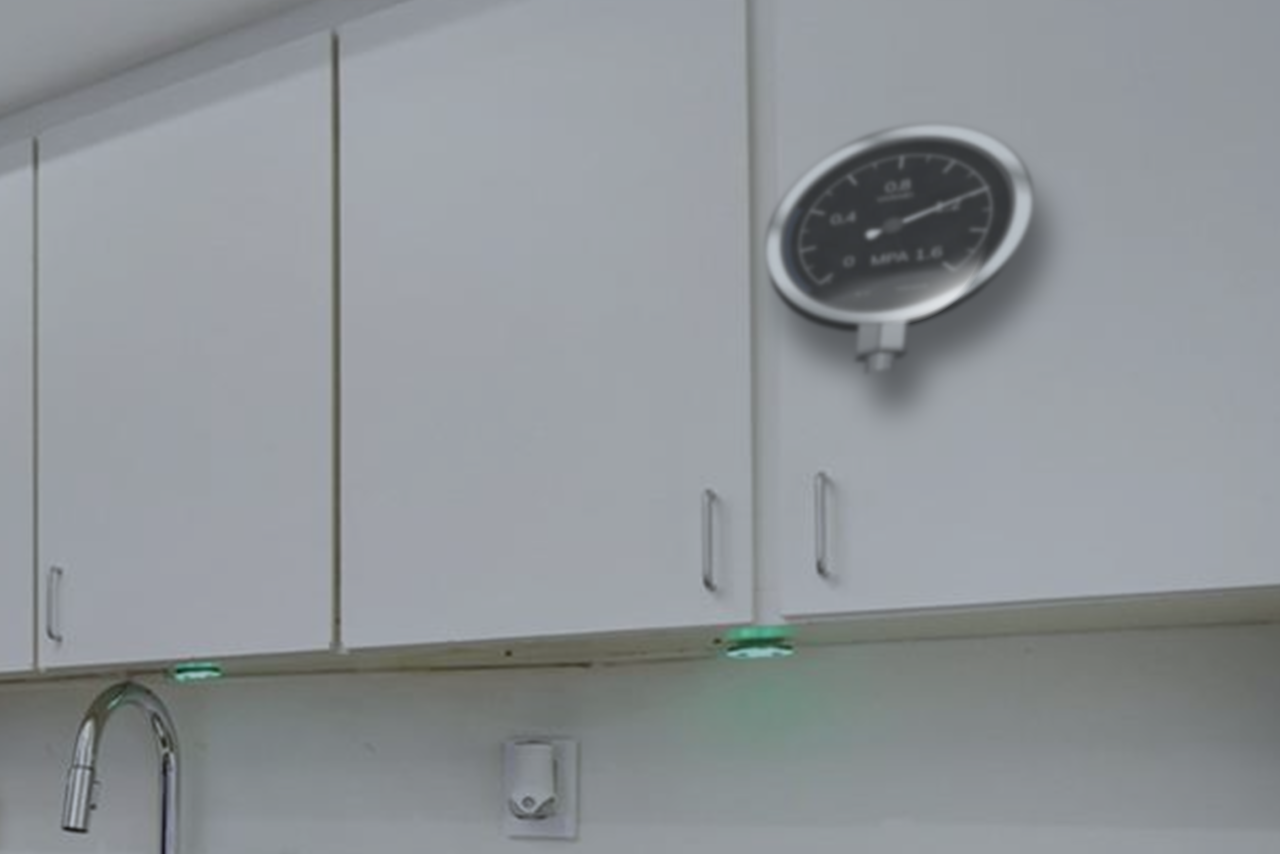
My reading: 1.2 (MPa)
